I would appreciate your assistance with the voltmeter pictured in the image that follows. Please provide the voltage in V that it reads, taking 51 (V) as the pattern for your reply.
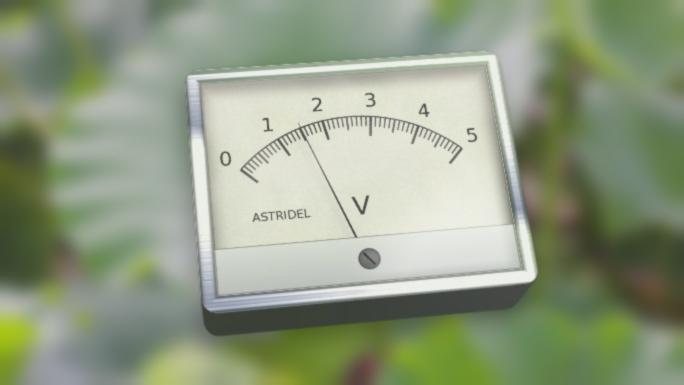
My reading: 1.5 (V)
